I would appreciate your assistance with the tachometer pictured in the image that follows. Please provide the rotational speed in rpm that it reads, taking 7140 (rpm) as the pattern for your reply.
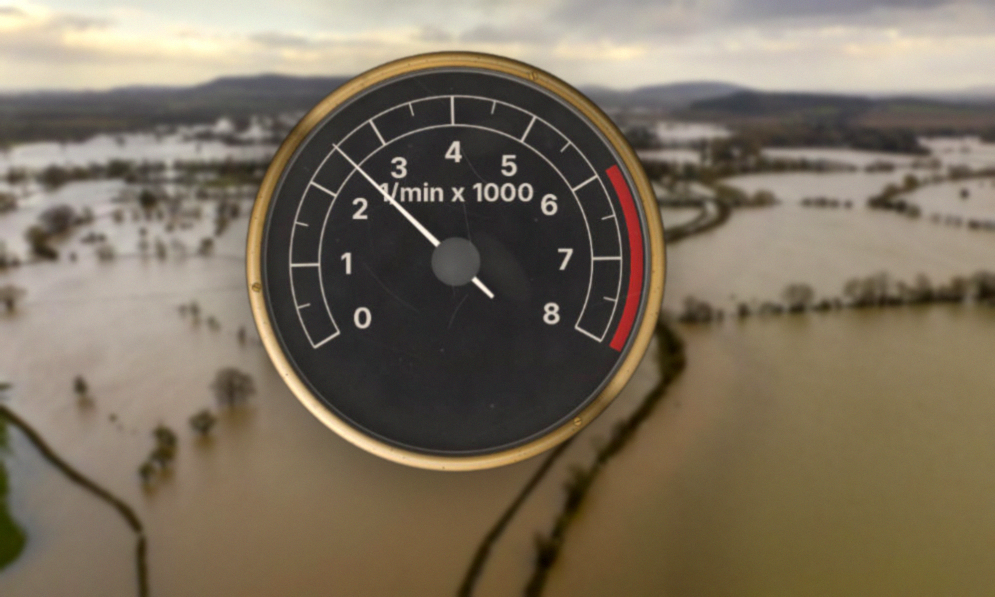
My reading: 2500 (rpm)
